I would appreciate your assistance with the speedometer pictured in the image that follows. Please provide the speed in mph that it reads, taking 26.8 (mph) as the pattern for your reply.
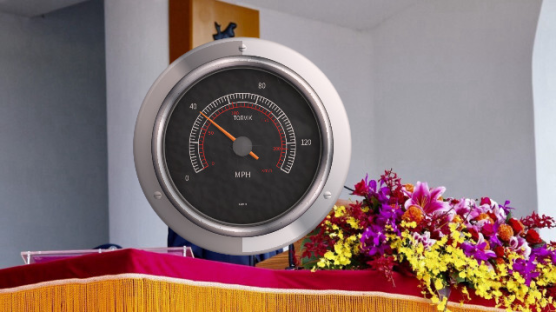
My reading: 40 (mph)
